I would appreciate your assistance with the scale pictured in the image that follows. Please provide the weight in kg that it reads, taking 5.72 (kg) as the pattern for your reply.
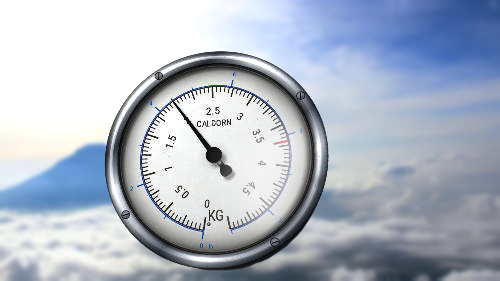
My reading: 2 (kg)
